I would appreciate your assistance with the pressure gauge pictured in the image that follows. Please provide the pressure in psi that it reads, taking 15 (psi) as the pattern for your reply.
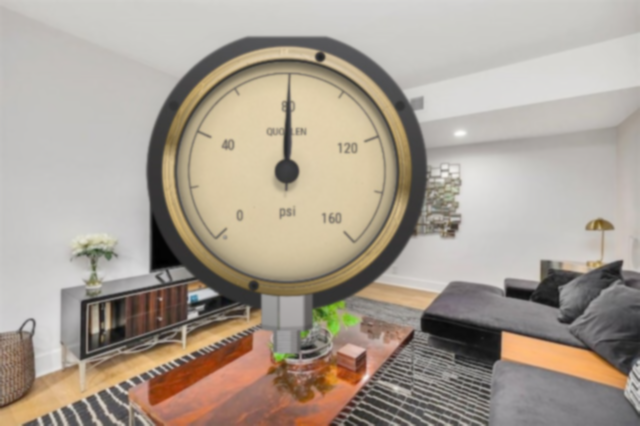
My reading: 80 (psi)
